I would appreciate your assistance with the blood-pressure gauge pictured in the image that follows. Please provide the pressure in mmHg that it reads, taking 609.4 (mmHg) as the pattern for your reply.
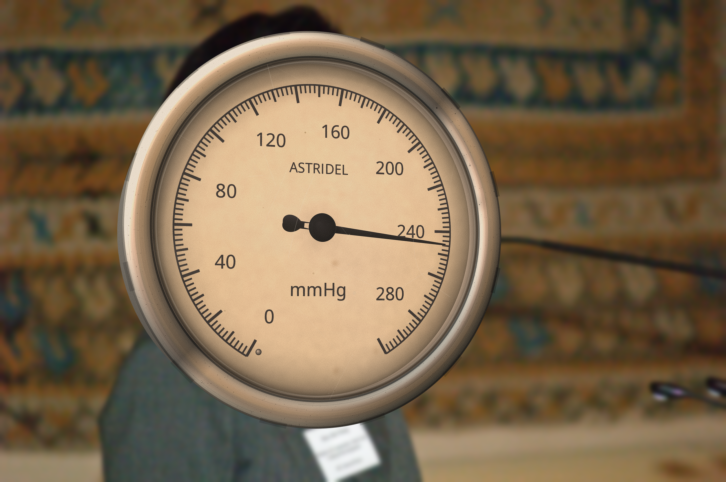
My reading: 246 (mmHg)
